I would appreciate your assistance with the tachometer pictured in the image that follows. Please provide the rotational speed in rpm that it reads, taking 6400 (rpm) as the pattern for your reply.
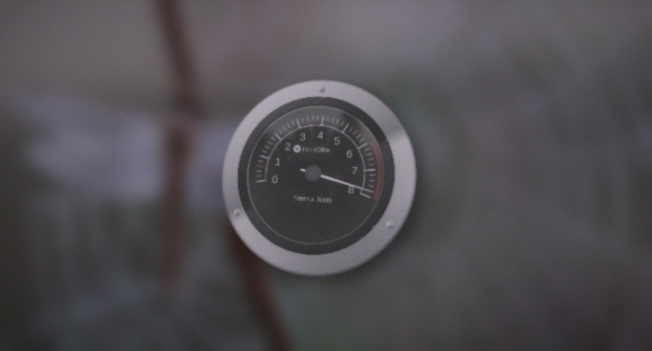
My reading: 7800 (rpm)
